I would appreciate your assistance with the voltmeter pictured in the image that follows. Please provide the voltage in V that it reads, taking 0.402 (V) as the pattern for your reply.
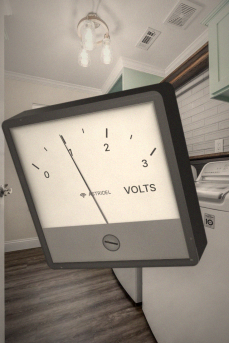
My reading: 1 (V)
